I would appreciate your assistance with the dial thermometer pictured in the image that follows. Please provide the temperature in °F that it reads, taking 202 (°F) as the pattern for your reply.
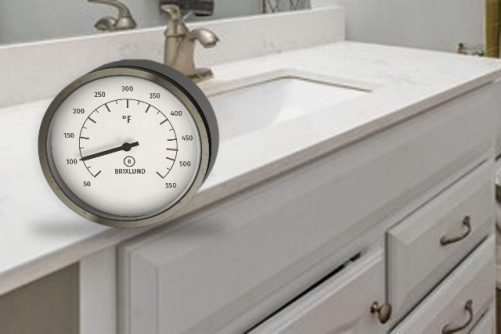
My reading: 100 (°F)
